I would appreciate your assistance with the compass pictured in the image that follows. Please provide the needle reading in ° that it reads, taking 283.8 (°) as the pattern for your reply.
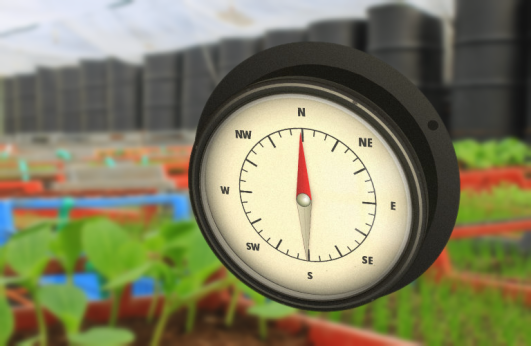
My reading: 0 (°)
